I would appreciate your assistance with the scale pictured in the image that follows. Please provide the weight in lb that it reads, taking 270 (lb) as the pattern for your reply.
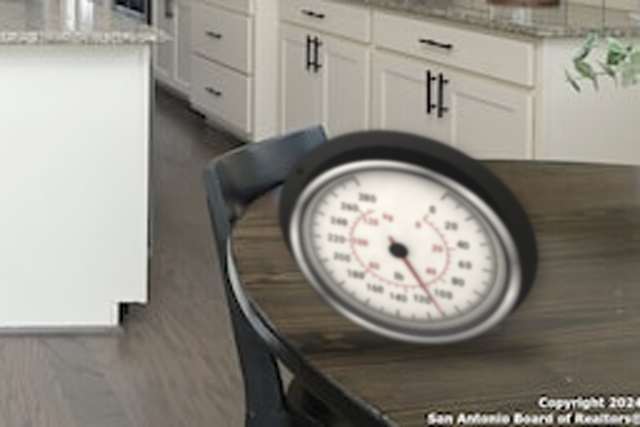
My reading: 110 (lb)
